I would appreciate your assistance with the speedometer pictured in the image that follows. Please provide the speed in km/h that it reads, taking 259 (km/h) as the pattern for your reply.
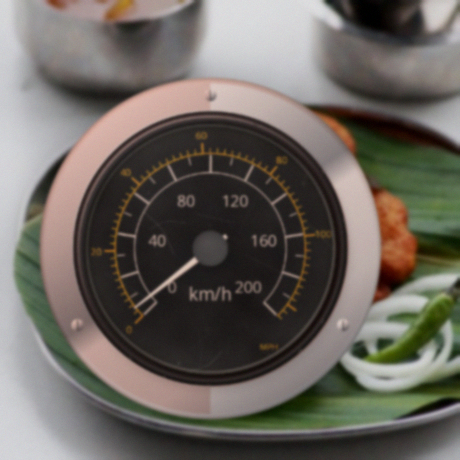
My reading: 5 (km/h)
